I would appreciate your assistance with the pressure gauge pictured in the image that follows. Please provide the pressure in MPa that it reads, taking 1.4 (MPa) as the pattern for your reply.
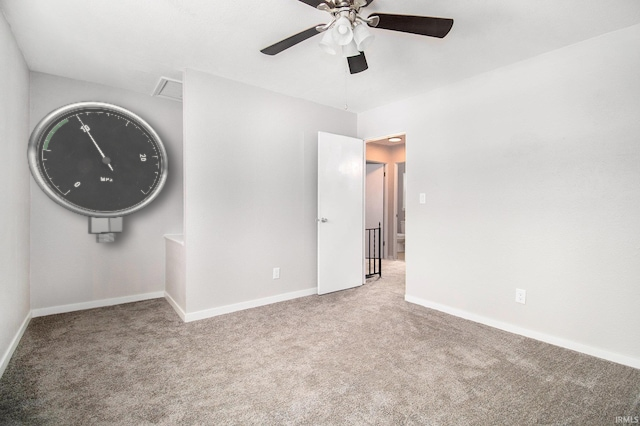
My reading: 10 (MPa)
